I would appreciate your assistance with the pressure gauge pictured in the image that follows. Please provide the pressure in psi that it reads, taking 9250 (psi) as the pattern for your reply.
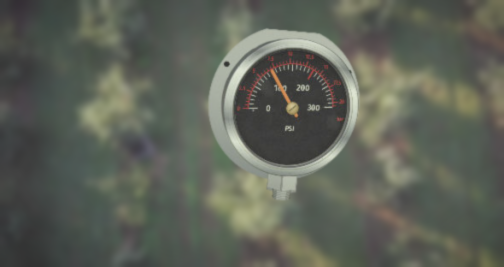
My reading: 100 (psi)
